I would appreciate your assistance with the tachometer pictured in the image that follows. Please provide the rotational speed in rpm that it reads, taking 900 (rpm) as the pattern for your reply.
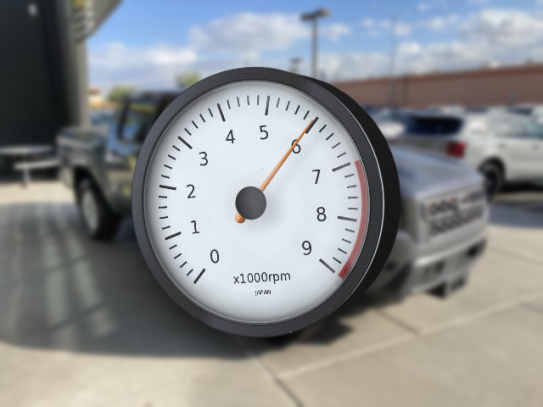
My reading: 6000 (rpm)
